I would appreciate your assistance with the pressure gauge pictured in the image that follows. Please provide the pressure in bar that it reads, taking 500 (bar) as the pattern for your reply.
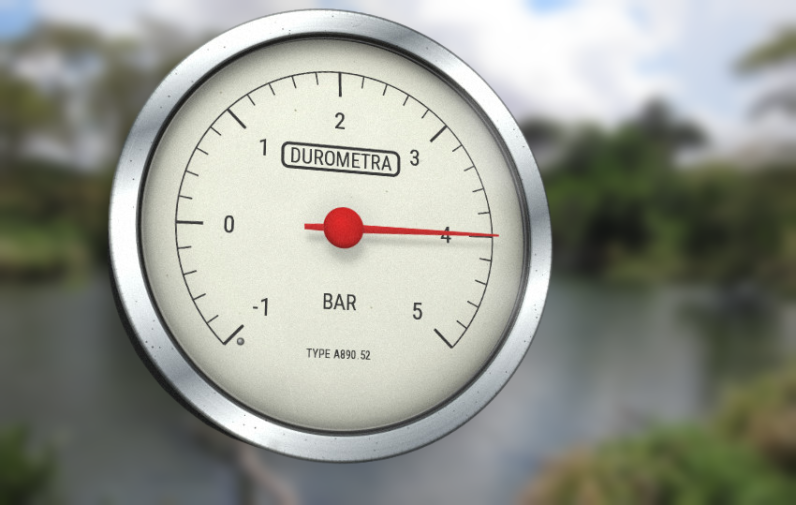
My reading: 4 (bar)
